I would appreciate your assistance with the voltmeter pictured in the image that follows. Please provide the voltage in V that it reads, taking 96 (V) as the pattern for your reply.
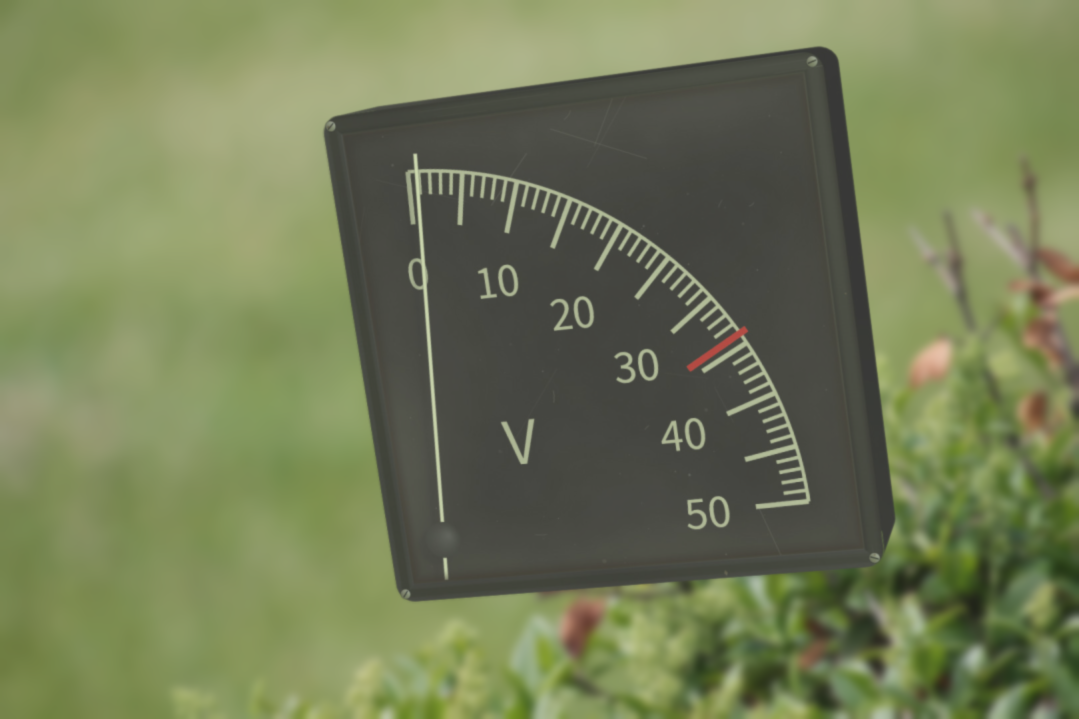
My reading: 1 (V)
